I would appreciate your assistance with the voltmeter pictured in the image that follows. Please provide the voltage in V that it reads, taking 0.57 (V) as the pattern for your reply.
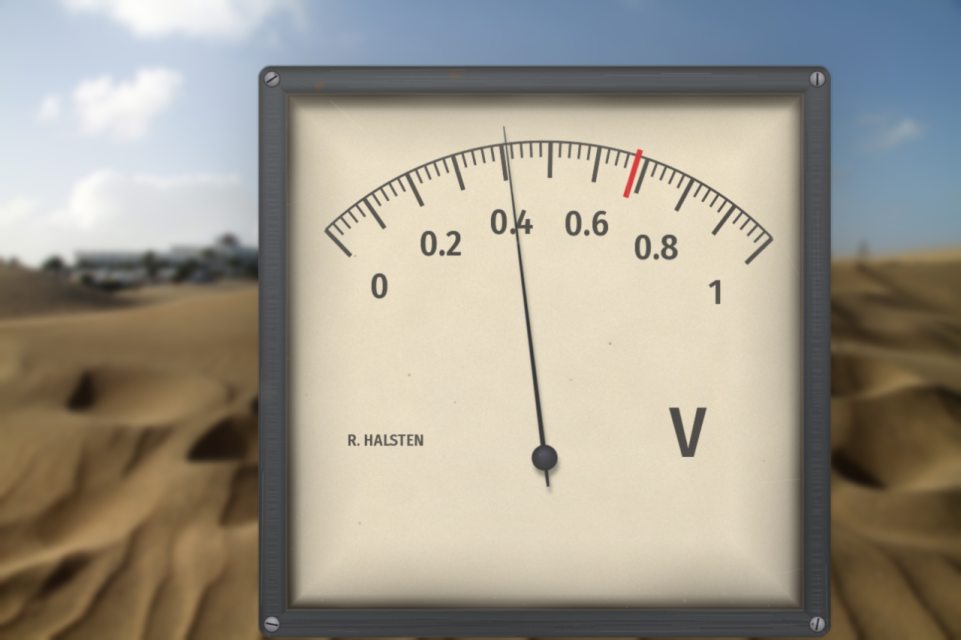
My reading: 0.41 (V)
